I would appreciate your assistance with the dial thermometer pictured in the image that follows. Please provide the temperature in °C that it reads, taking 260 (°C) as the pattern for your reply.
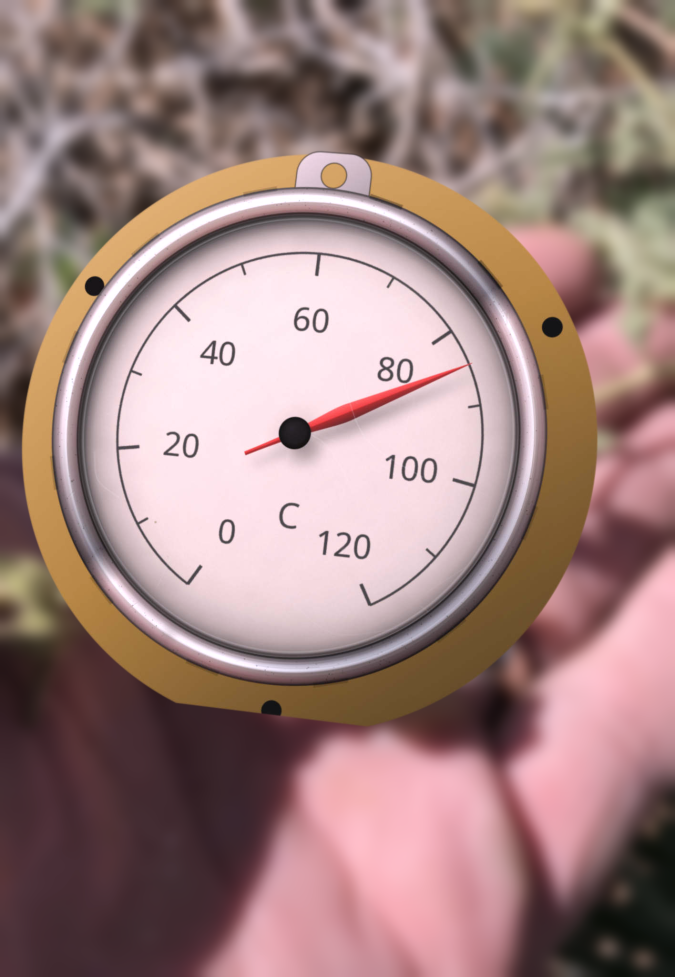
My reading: 85 (°C)
